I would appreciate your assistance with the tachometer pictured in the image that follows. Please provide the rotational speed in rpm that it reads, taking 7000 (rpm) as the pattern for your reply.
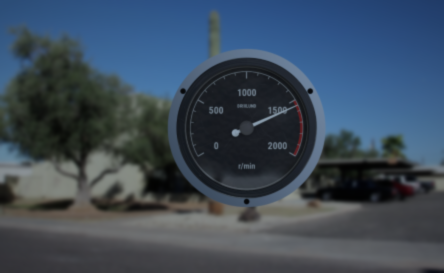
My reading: 1550 (rpm)
